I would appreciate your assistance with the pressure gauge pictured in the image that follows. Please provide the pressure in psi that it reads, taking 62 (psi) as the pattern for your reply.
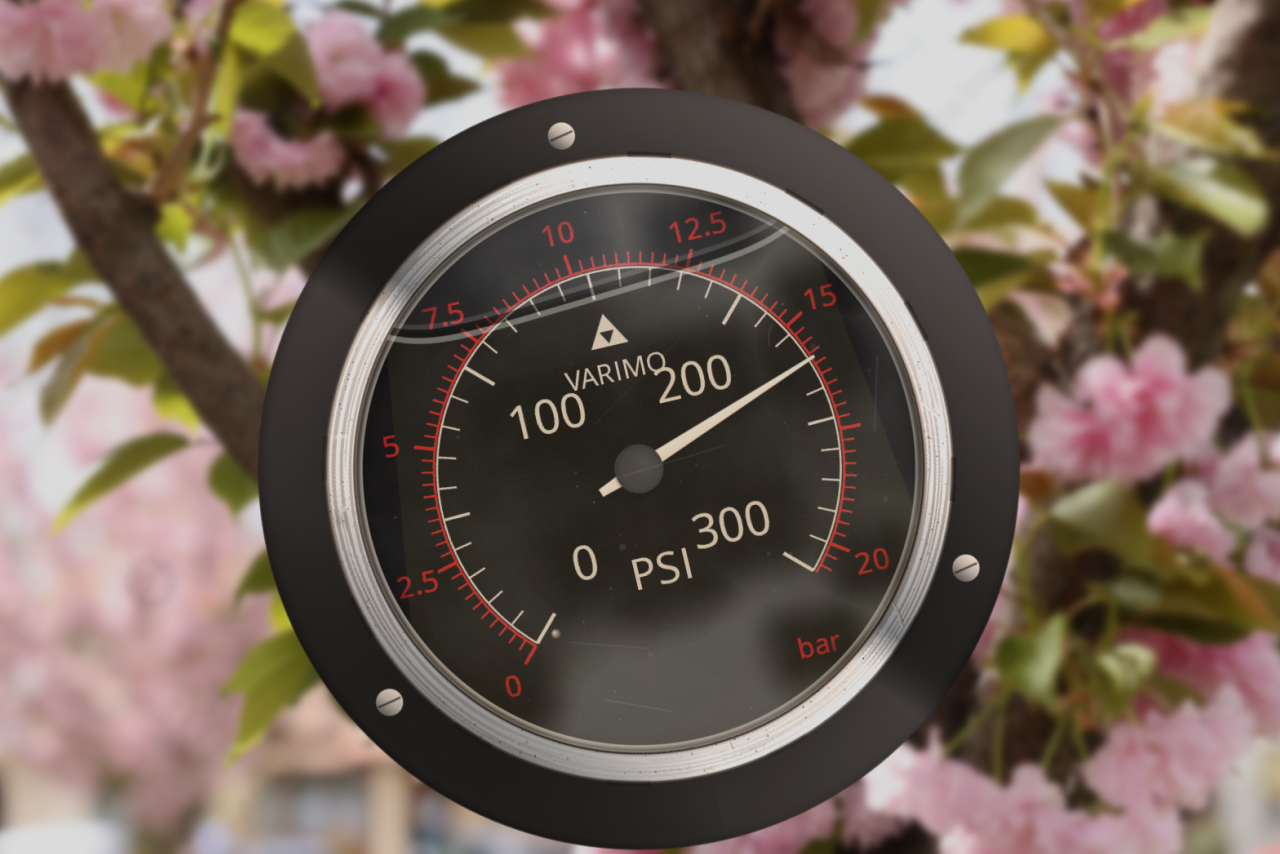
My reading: 230 (psi)
